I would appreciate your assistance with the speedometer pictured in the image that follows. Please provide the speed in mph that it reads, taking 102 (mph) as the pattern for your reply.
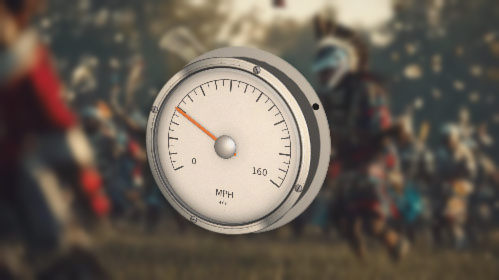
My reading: 40 (mph)
